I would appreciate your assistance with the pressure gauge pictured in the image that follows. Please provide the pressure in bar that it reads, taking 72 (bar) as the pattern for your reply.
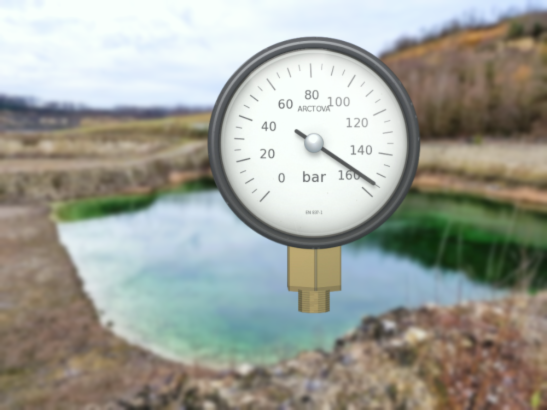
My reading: 155 (bar)
